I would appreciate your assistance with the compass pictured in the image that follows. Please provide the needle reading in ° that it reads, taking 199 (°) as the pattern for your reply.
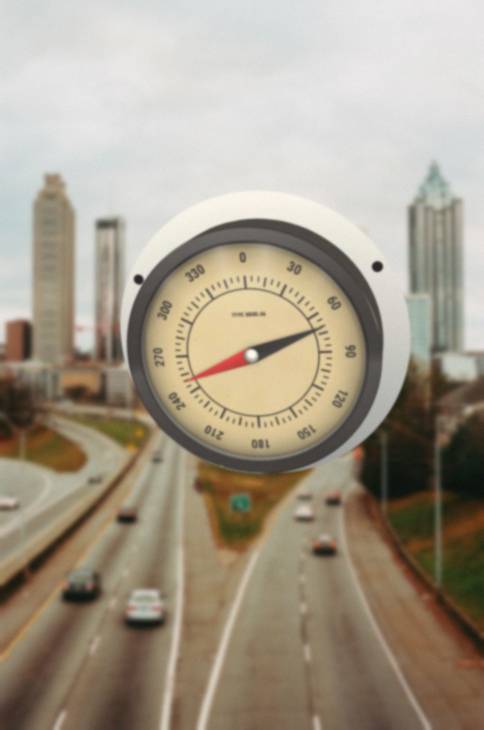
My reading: 250 (°)
